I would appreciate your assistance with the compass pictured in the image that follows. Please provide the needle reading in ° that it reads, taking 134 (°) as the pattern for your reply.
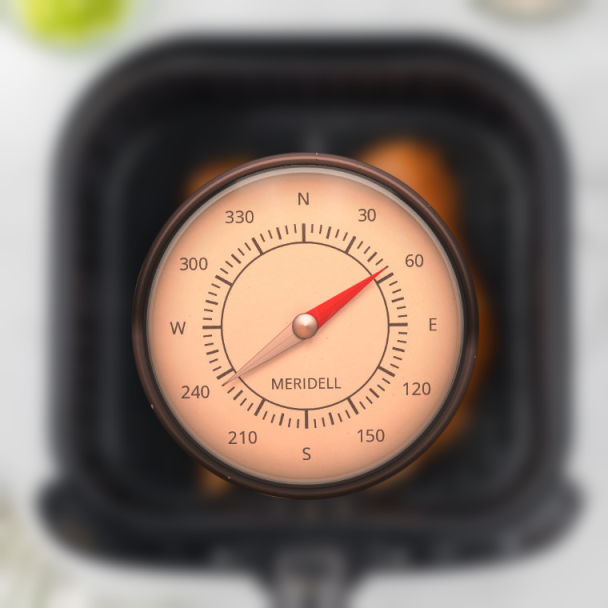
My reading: 55 (°)
